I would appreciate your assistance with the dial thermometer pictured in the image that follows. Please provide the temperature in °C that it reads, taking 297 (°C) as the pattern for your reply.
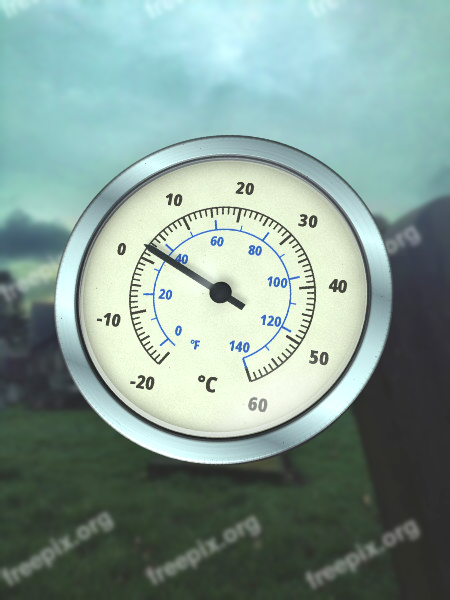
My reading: 2 (°C)
